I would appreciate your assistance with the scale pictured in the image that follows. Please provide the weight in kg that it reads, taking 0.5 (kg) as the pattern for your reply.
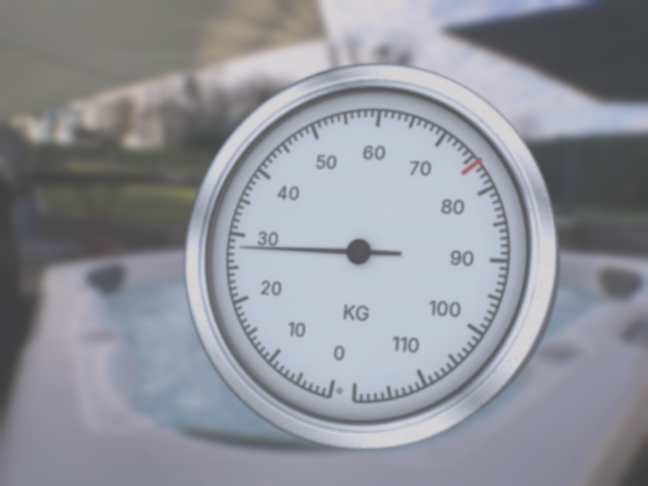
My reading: 28 (kg)
